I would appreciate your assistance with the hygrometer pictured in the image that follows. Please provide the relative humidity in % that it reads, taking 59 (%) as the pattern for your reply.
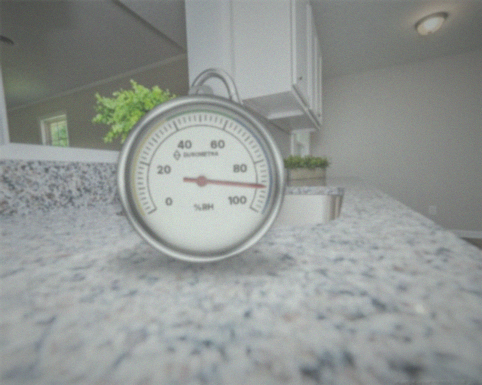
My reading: 90 (%)
